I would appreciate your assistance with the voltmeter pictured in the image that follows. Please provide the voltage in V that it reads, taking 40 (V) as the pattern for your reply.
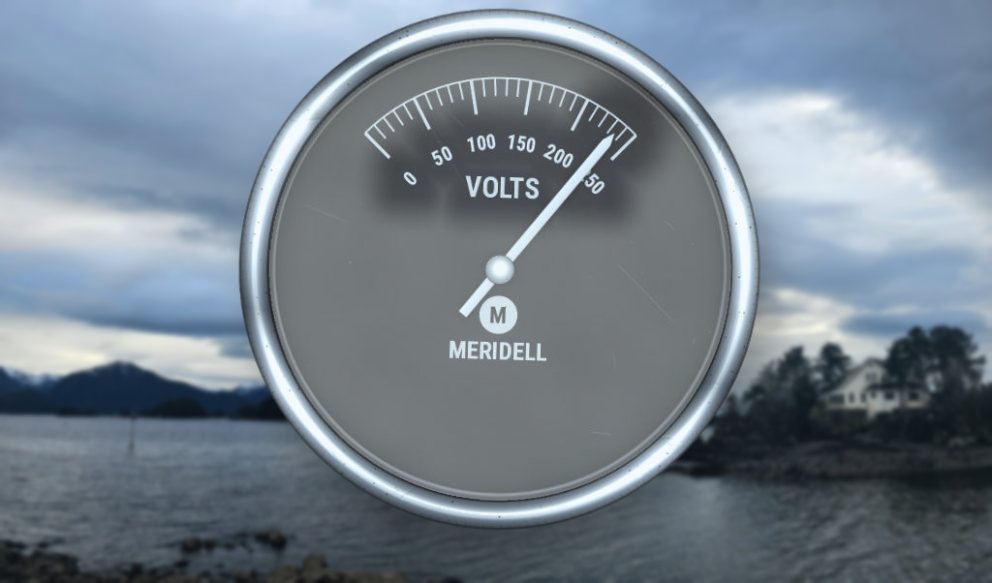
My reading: 235 (V)
